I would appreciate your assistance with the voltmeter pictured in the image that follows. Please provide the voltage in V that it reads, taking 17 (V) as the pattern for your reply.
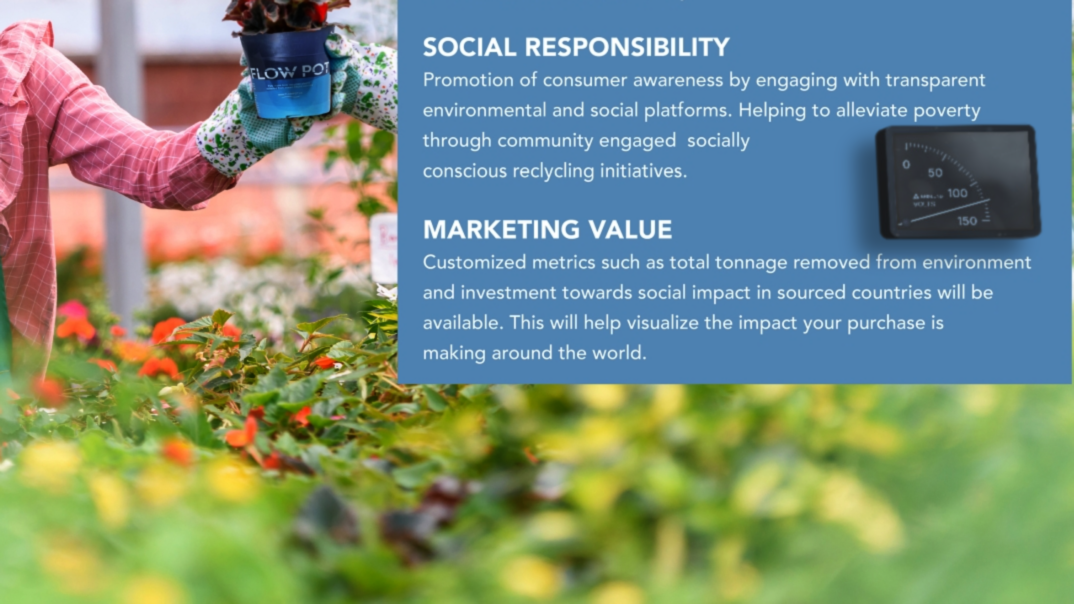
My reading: 125 (V)
